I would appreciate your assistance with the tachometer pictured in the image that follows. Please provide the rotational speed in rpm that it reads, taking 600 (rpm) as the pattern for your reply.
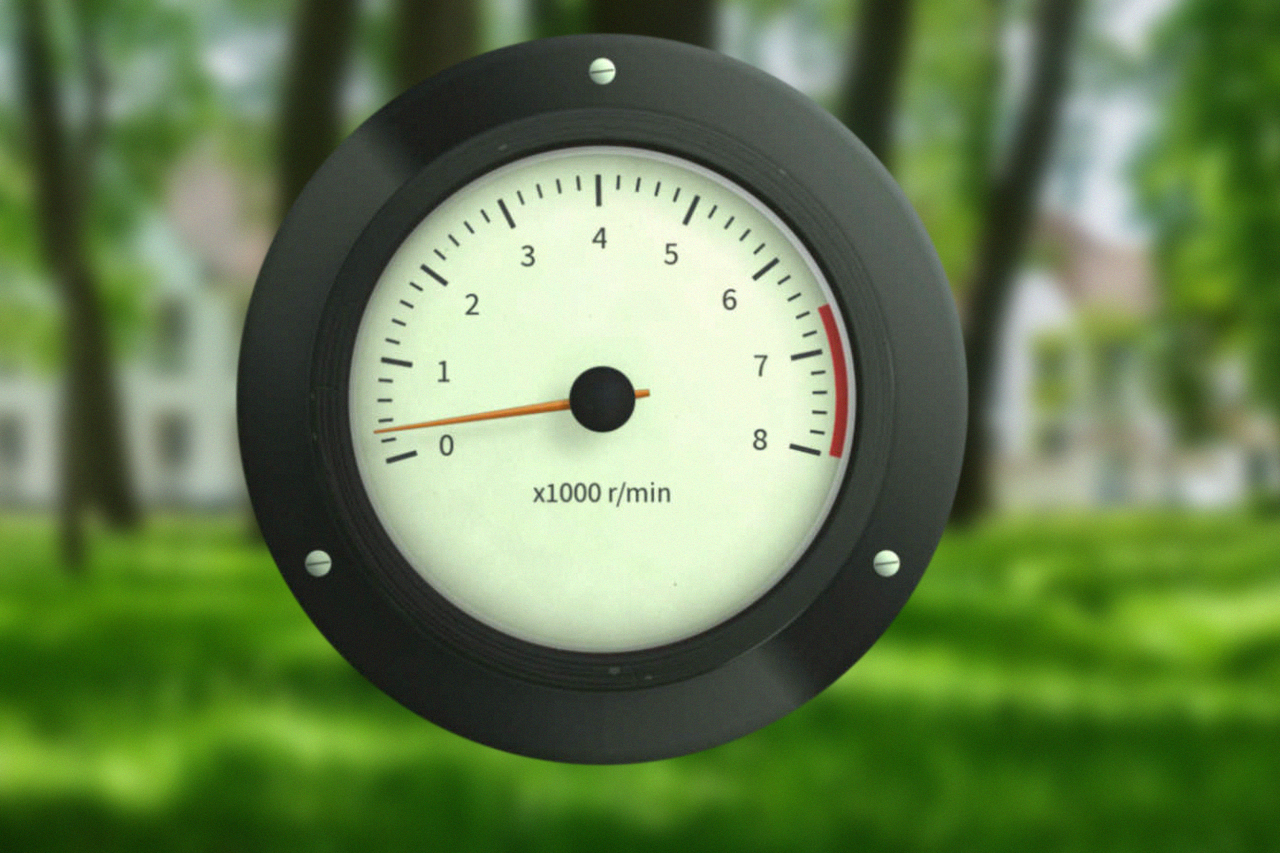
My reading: 300 (rpm)
